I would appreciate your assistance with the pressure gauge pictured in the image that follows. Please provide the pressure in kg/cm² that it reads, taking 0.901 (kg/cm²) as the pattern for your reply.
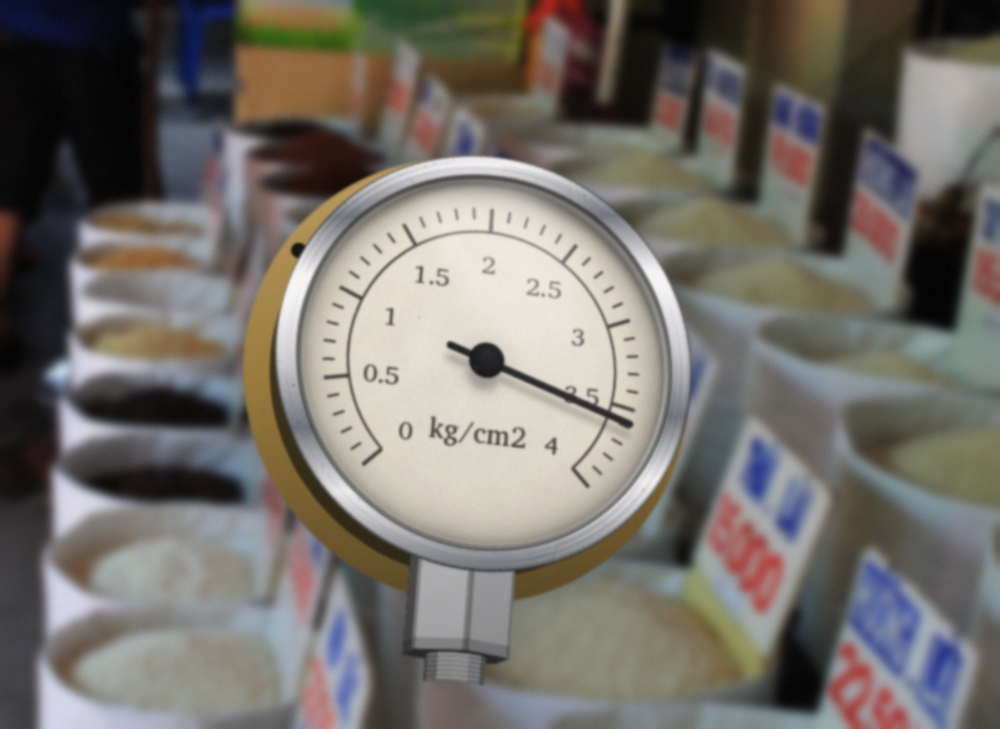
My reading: 3.6 (kg/cm²)
